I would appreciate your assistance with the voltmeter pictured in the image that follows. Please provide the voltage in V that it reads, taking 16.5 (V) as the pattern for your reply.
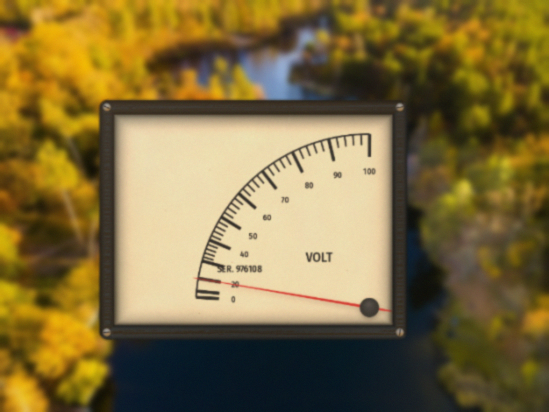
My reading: 20 (V)
